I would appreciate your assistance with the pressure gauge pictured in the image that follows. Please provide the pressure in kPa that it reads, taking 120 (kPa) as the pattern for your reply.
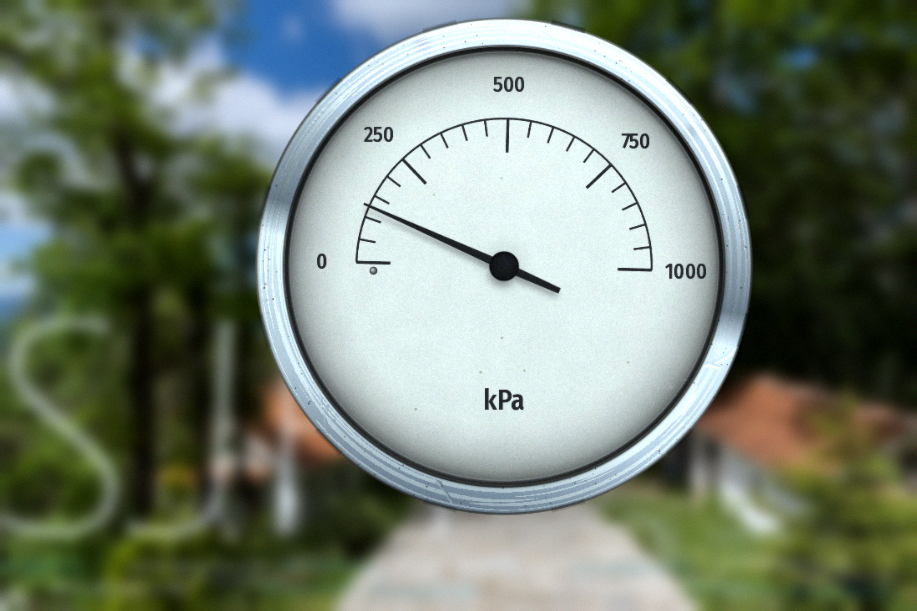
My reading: 125 (kPa)
